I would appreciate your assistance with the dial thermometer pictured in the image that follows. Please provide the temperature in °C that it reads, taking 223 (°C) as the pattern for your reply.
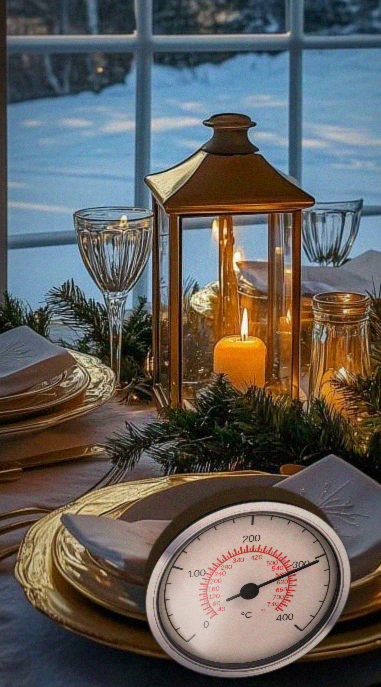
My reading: 300 (°C)
